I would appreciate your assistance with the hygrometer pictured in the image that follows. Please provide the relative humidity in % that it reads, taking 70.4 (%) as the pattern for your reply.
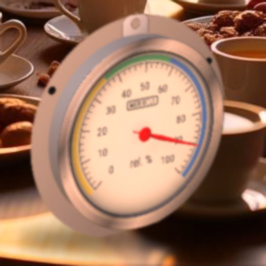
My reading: 90 (%)
